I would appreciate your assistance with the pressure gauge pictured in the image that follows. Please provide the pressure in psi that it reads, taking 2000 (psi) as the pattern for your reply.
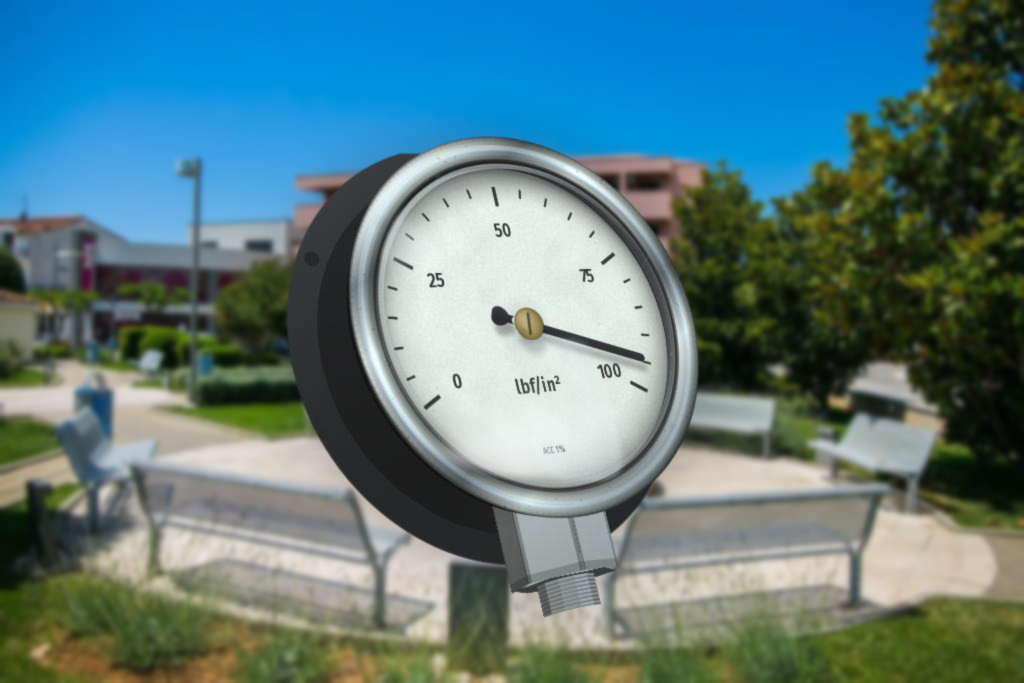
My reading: 95 (psi)
